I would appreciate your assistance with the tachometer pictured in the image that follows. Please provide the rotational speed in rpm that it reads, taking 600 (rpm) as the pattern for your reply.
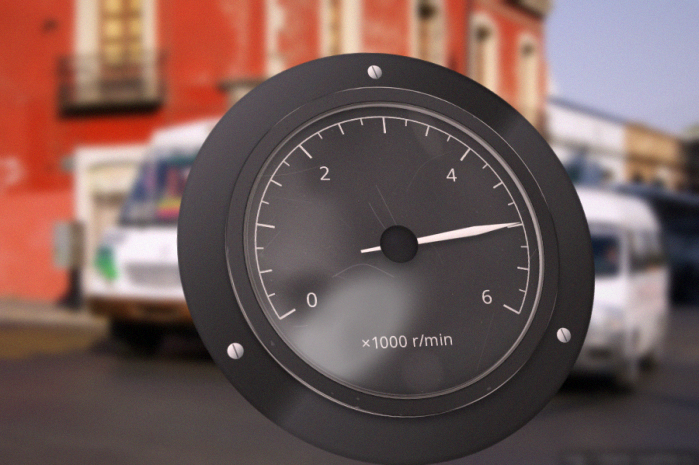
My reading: 5000 (rpm)
